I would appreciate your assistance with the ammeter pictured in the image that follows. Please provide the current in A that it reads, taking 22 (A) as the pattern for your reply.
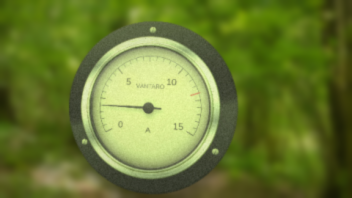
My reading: 2 (A)
